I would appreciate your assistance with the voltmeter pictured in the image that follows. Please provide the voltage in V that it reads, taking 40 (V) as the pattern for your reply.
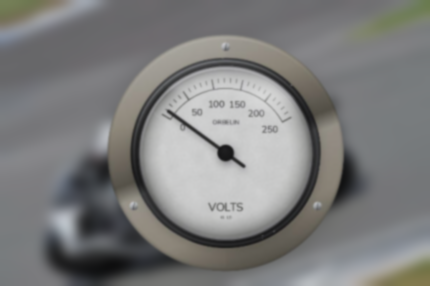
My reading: 10 (V)
